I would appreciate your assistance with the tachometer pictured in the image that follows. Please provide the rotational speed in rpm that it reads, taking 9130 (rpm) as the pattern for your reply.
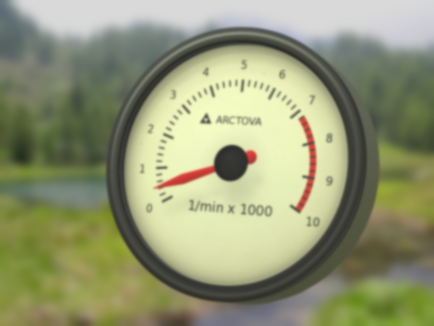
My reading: 400 (rpm)
